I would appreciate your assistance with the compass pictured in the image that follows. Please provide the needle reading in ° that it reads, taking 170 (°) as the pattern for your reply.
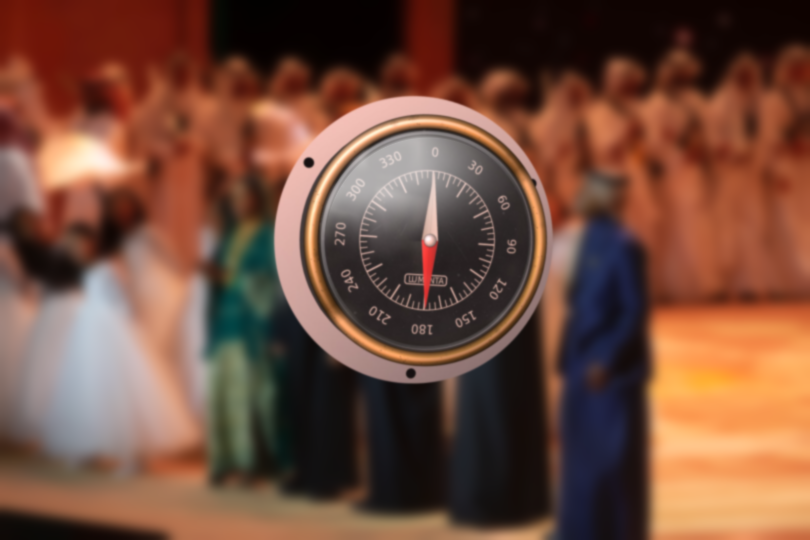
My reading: 180 (°)
